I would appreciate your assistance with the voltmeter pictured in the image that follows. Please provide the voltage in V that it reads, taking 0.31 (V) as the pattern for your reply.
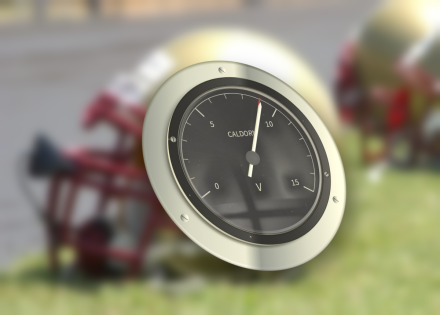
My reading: 9 (V)
